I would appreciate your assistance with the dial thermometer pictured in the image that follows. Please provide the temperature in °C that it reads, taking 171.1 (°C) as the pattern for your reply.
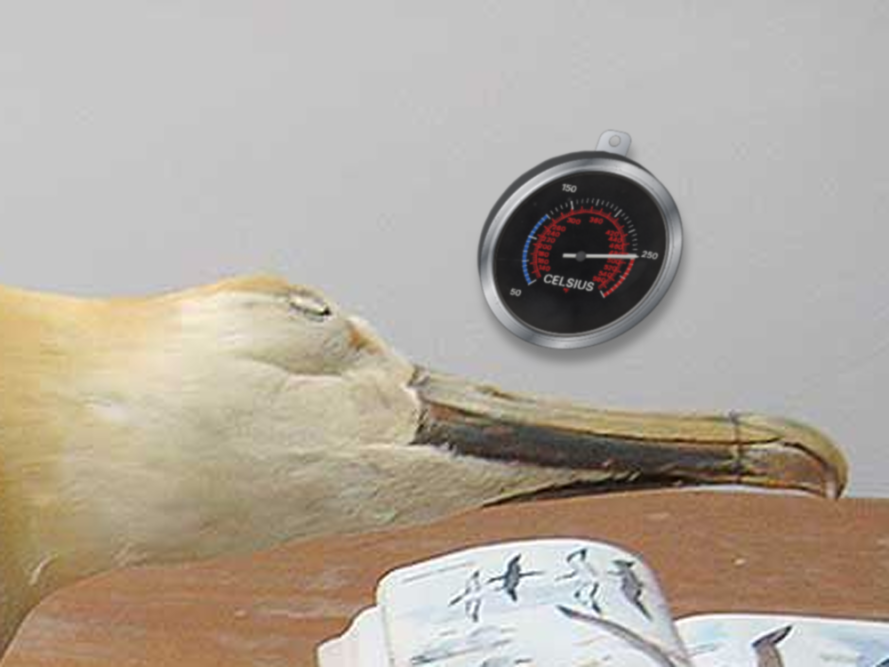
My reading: 250 (°C)
